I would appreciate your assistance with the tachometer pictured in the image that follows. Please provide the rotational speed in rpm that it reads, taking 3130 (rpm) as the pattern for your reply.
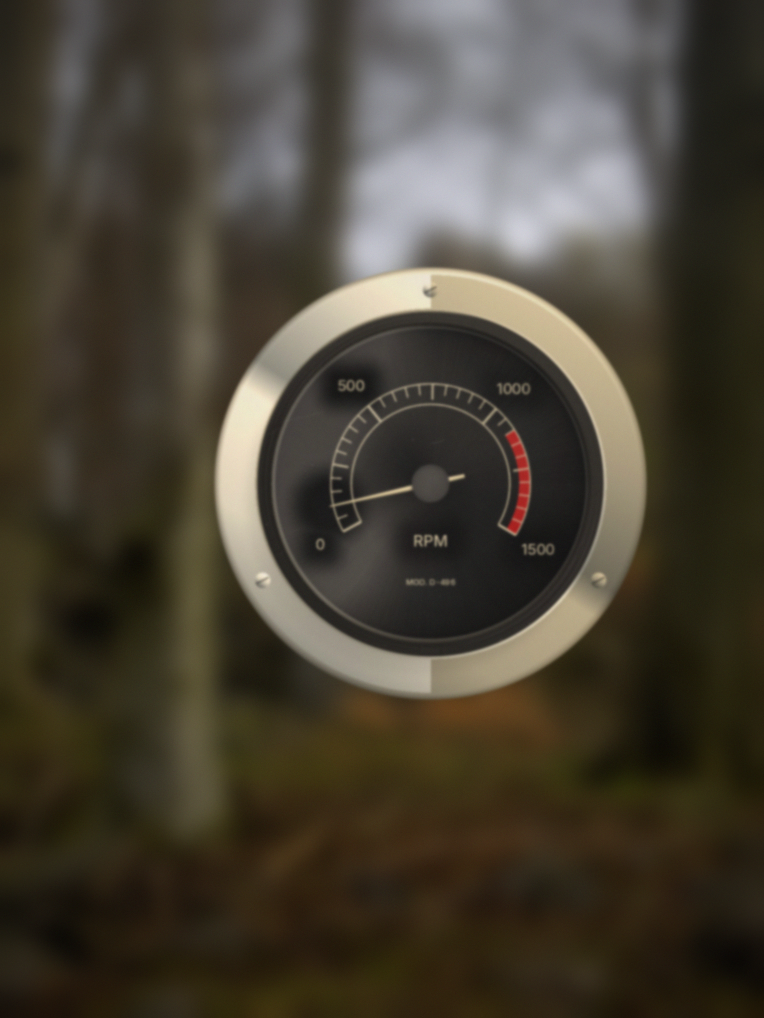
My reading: 100 (rpm)
